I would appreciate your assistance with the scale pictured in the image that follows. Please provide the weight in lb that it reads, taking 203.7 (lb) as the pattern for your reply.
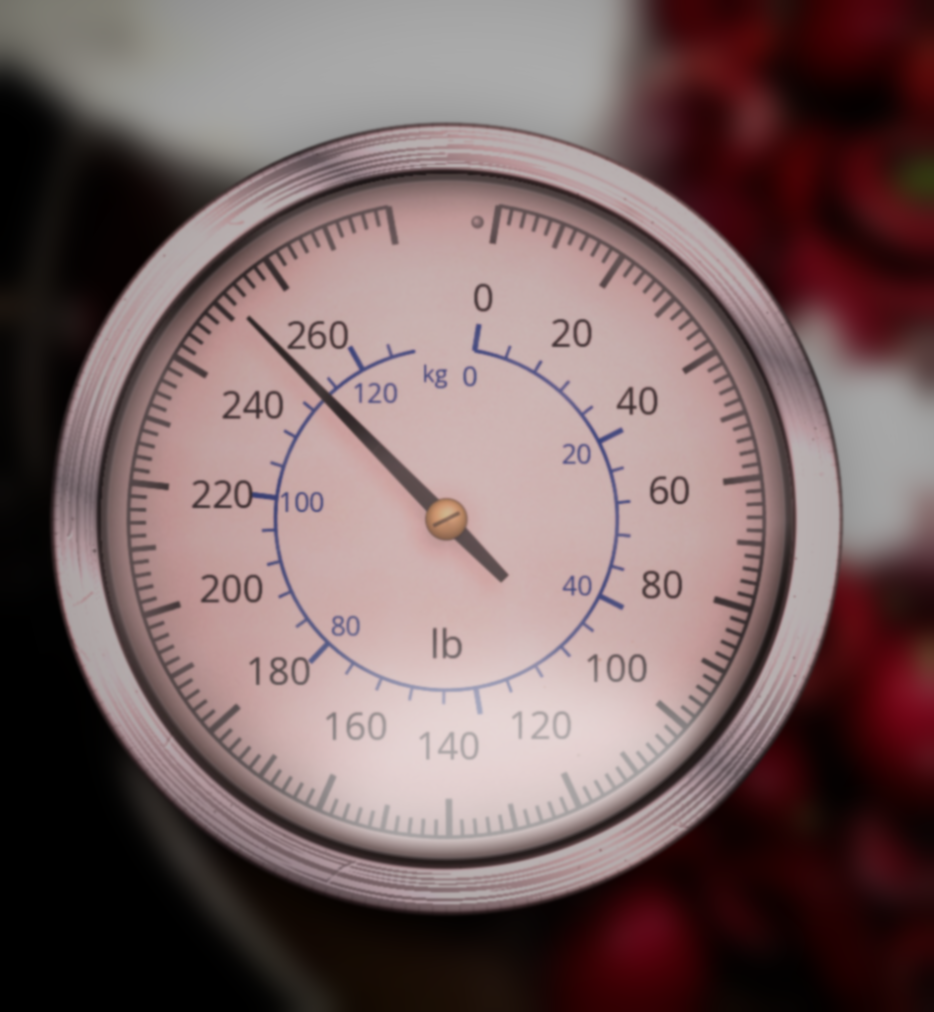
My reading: 252 (lb)
